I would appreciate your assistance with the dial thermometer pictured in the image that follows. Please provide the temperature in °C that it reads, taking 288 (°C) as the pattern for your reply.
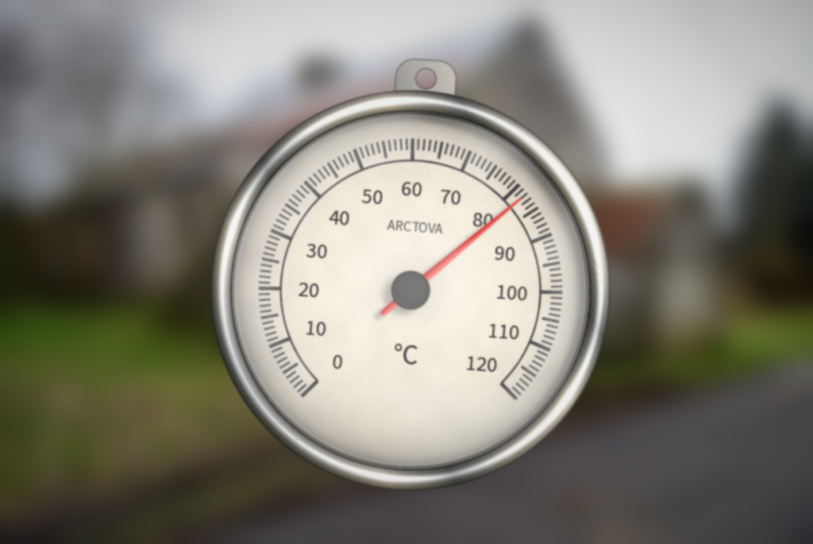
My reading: 82 (°C)
